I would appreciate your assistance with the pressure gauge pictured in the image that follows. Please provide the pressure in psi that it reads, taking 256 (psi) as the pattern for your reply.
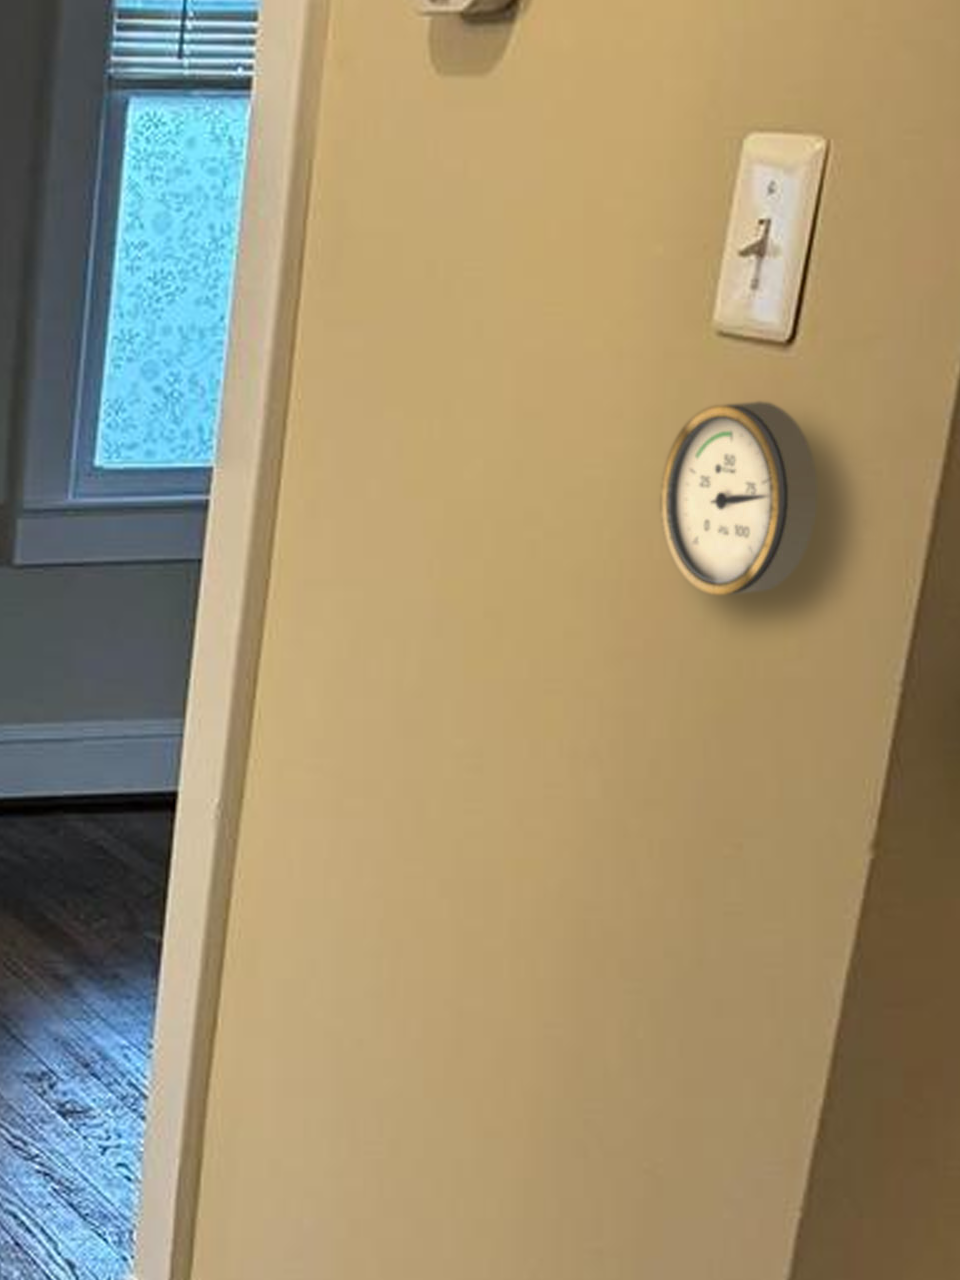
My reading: 80 (psi)
